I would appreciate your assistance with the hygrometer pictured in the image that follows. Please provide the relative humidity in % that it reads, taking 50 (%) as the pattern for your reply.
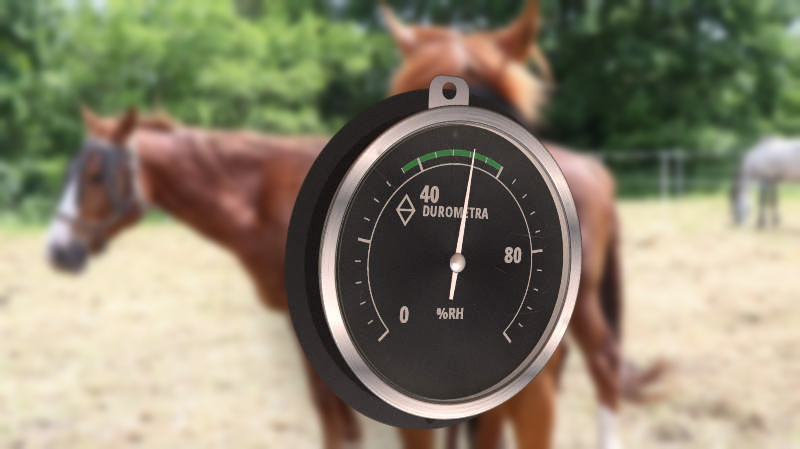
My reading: 52 (%)
